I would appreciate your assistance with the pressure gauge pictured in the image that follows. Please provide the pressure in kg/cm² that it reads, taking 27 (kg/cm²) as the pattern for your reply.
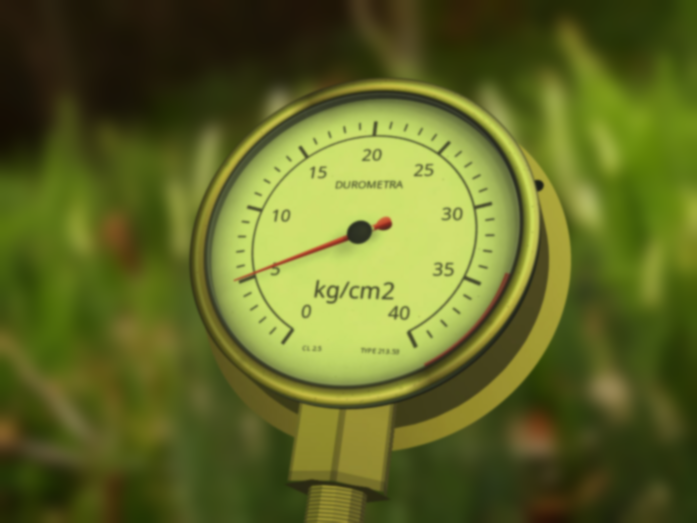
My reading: 5 (kg/cm²)
